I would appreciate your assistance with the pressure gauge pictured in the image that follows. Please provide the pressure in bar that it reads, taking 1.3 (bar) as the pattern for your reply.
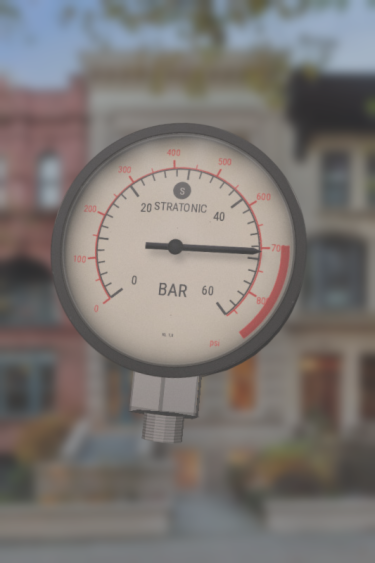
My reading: 49 (bar)
